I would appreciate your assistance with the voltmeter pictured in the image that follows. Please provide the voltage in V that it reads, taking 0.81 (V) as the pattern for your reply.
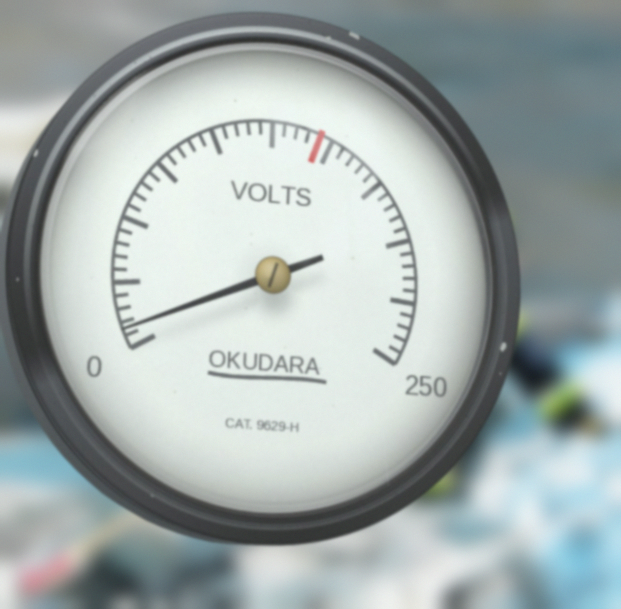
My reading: 7.5 (V)
